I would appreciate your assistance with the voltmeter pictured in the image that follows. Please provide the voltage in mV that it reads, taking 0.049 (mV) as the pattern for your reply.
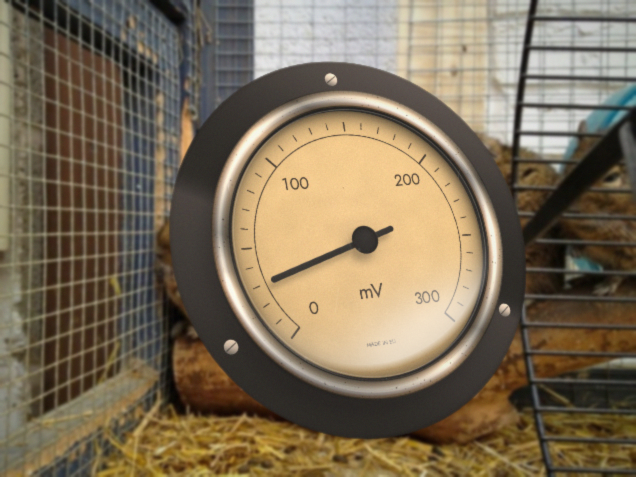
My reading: 30 (mV)
